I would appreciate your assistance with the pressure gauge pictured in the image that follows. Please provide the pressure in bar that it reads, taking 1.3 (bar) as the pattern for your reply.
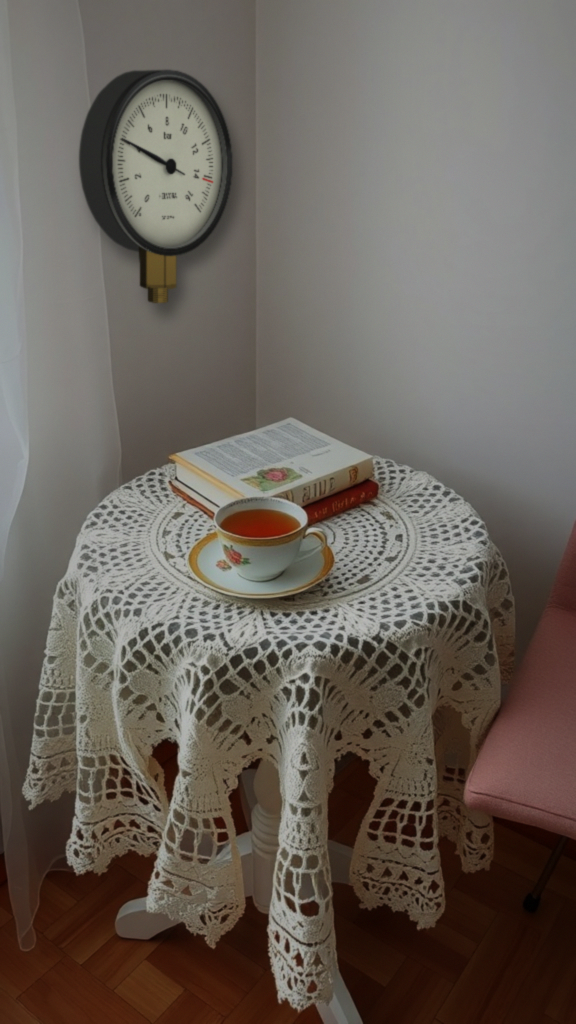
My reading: 4 (bar)
